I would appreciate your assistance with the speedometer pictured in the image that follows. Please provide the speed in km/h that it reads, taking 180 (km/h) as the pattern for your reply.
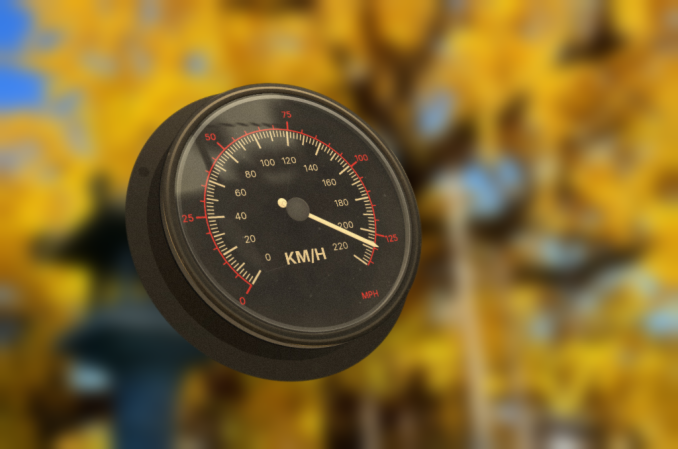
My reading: 210 (km/h)
